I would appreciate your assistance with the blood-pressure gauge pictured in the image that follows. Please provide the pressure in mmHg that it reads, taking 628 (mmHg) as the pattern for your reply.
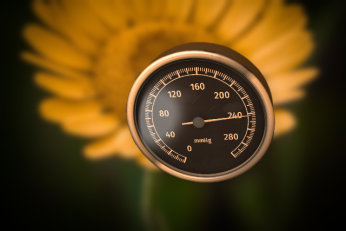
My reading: 240 (mmHg)
